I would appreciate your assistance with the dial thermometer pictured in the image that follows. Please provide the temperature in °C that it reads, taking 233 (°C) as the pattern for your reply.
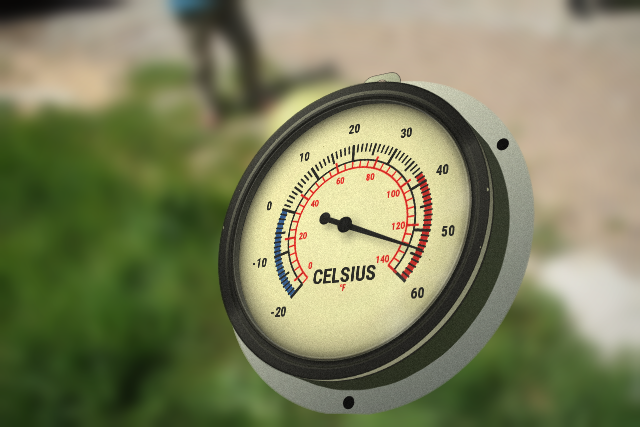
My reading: 54 (°C)
